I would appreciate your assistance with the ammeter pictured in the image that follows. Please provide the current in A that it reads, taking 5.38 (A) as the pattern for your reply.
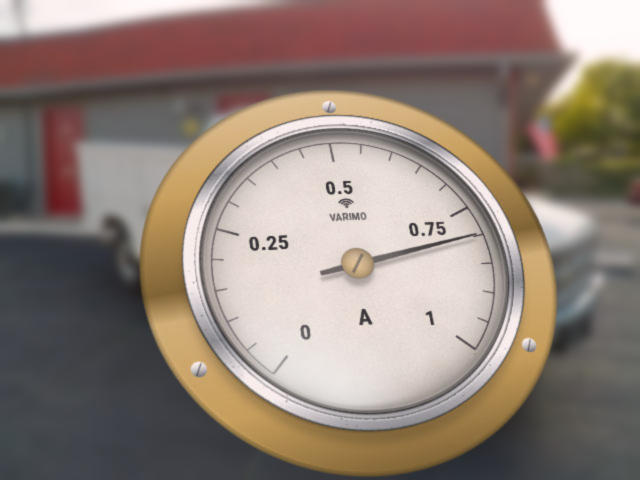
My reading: 0.8 (A)
